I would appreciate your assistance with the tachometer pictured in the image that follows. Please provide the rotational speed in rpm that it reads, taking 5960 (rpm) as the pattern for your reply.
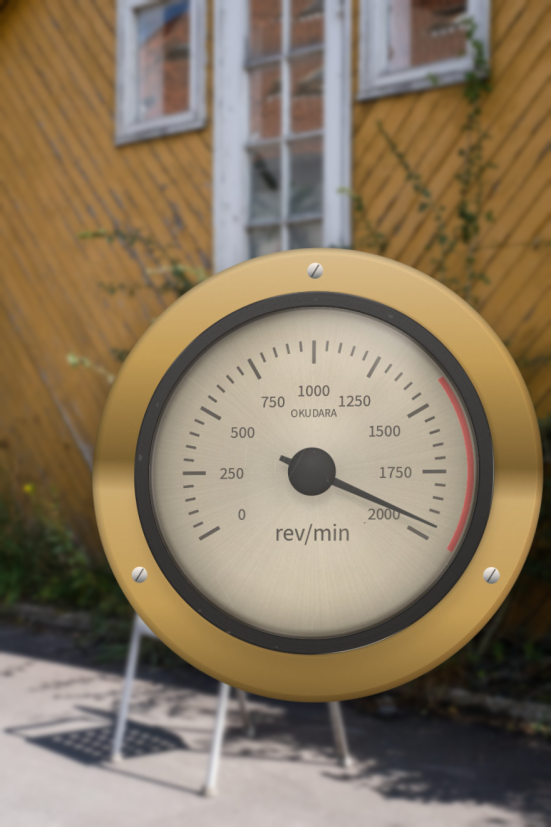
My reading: 1950 (rpm)
